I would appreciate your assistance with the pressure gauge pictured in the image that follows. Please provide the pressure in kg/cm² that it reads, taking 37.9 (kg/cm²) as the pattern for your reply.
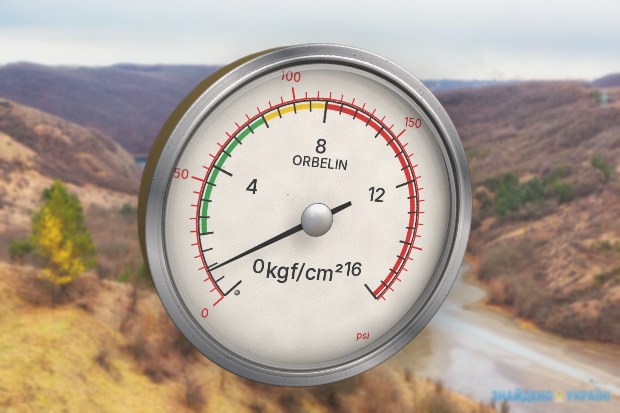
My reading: 1 (kg/cm²)
